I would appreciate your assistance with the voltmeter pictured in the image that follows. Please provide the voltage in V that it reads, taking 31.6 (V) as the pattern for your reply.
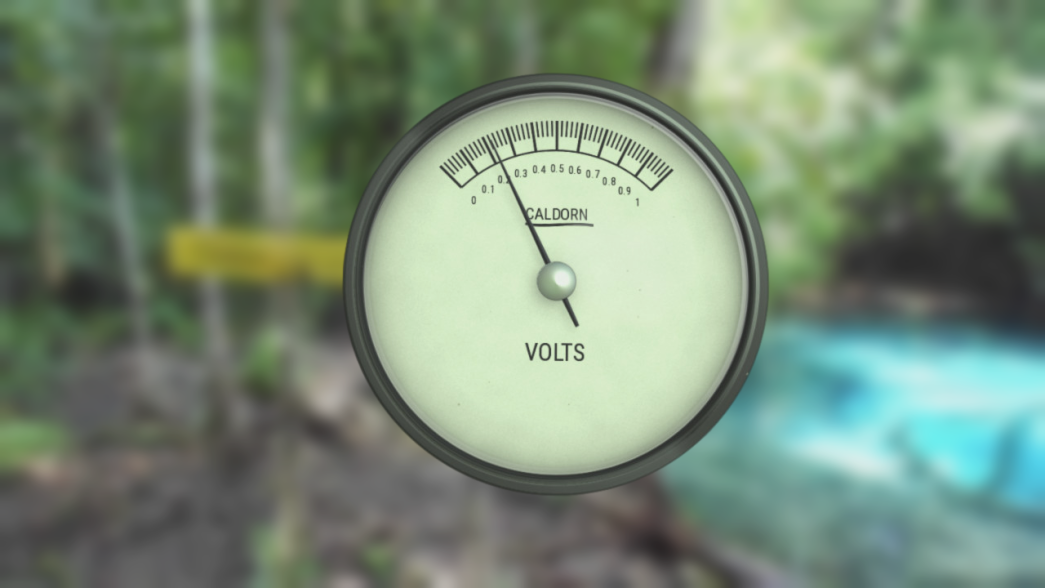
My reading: 0.22 (V)
